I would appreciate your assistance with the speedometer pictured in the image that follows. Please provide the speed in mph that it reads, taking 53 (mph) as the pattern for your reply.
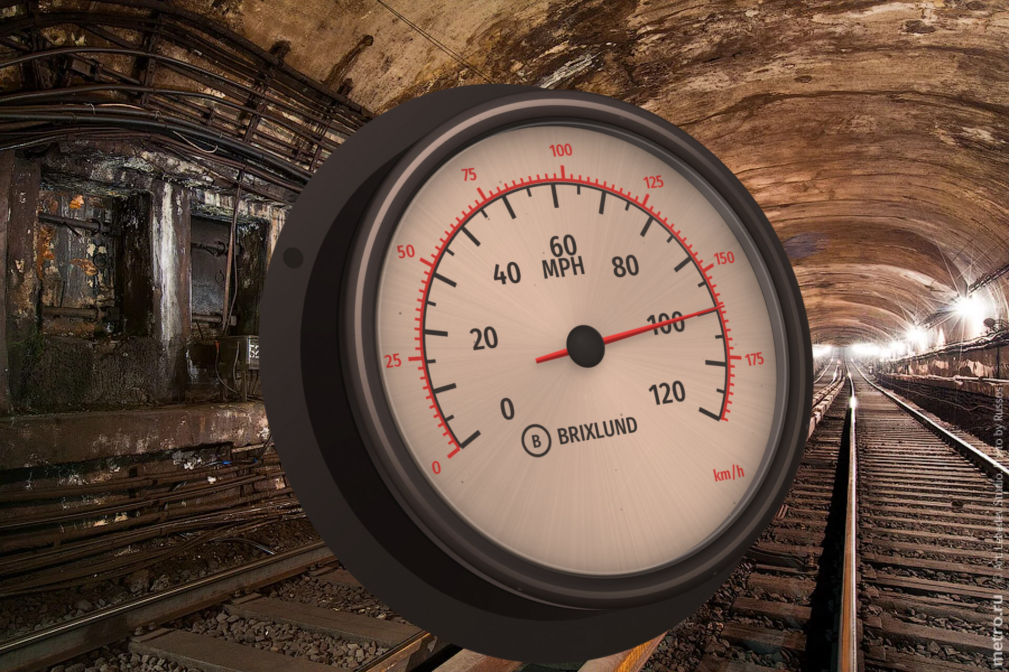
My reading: 100 (mph)
